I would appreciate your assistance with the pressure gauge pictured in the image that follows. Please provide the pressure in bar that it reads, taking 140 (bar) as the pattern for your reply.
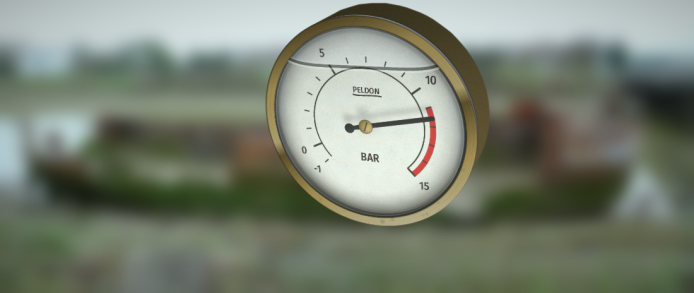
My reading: 11.5 (bar)
